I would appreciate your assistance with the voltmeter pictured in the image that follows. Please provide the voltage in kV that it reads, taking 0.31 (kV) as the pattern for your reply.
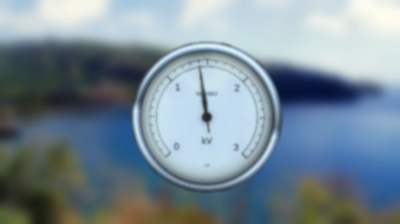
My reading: 1.4 (kV)
